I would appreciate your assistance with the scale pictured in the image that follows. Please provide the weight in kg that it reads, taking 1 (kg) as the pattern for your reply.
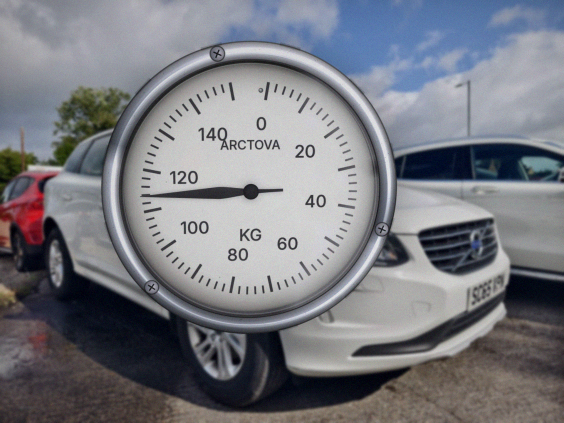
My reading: 114 (kg)
